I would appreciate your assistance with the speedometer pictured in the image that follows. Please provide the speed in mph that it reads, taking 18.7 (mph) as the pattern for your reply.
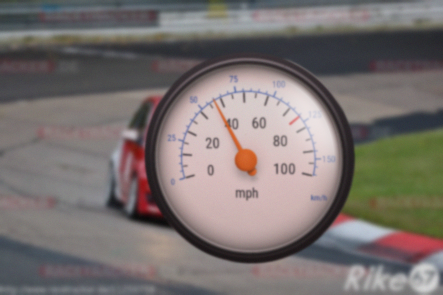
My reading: 37.5 (mph)
